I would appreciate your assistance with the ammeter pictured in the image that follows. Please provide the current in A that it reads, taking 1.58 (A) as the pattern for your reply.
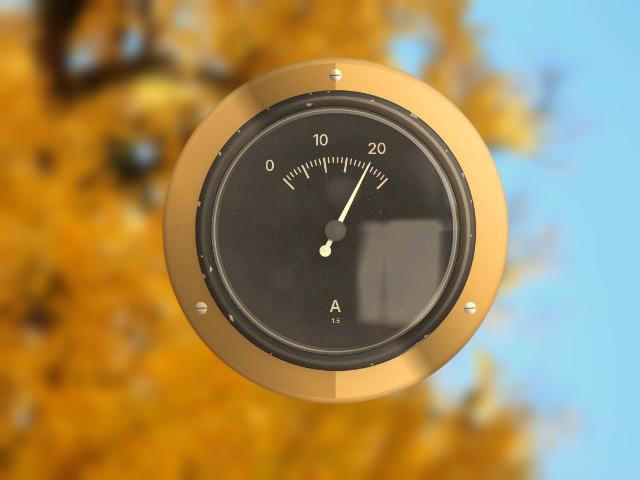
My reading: 20 (A)
